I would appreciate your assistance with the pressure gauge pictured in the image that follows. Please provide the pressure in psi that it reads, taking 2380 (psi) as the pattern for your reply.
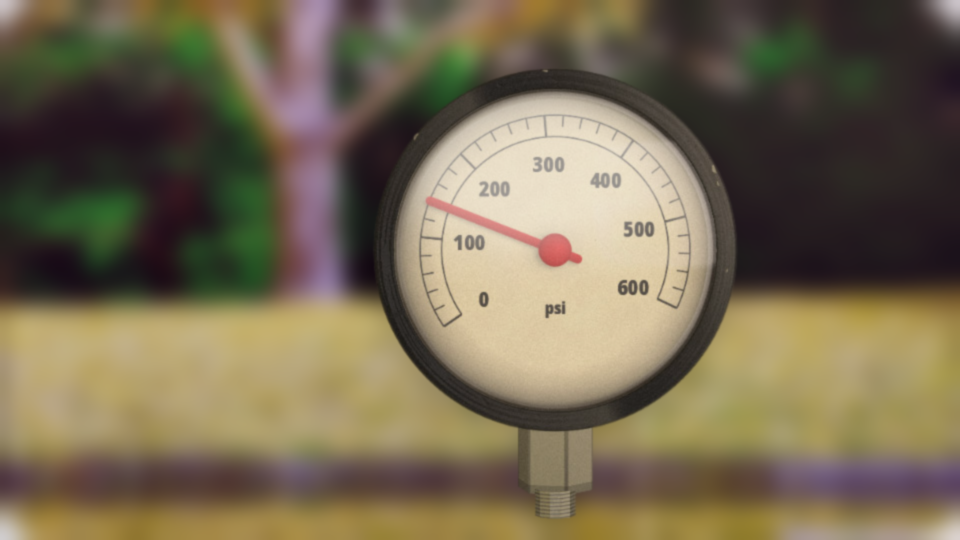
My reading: 140 (psi)
